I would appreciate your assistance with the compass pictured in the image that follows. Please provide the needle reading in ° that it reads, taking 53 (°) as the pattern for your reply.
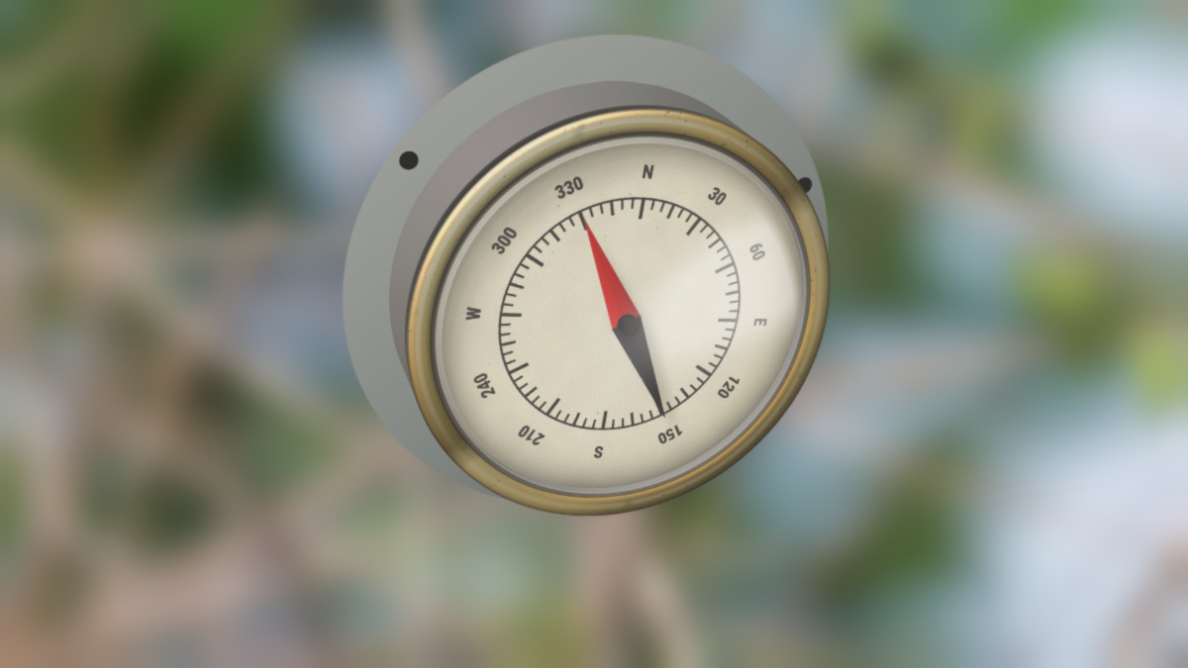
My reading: 330 (°)
